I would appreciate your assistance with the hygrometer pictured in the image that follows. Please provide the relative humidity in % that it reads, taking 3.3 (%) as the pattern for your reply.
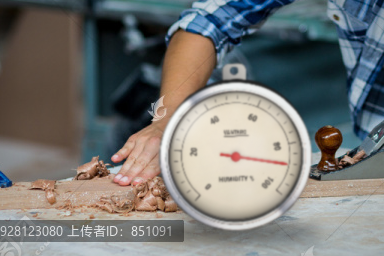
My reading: 88 (%)
